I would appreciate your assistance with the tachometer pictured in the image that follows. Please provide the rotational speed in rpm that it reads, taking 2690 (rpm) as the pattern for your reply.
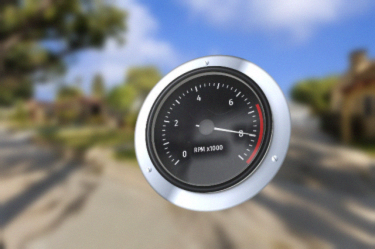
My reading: 8000 (rpm)
